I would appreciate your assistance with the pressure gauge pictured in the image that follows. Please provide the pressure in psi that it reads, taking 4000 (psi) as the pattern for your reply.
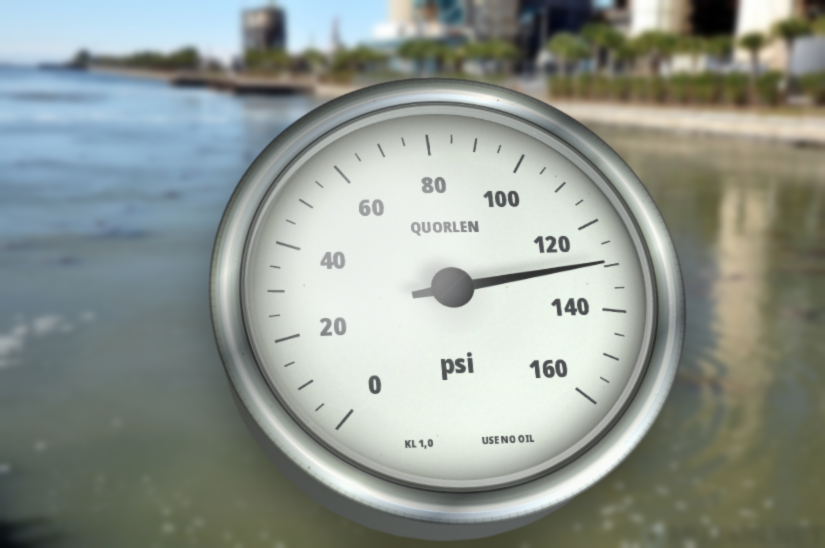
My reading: 130 (psi)
